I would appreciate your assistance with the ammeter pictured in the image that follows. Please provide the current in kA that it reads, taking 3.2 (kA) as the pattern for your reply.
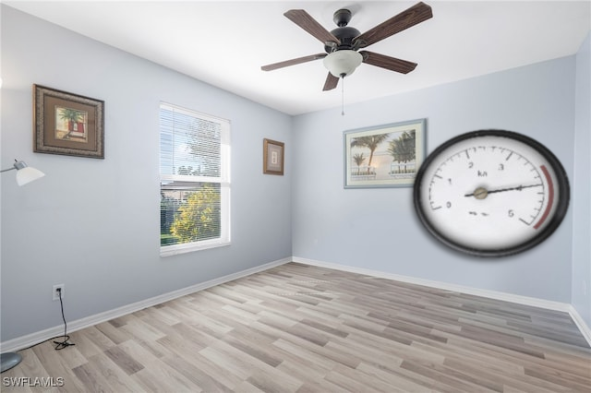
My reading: 4 (kA)
